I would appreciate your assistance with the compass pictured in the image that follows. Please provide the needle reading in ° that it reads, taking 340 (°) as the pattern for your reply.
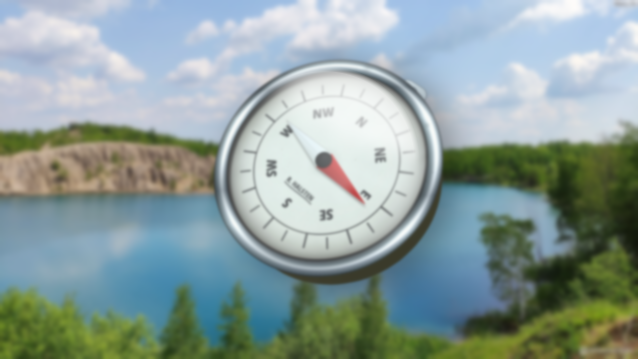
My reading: 97.5 (°)
